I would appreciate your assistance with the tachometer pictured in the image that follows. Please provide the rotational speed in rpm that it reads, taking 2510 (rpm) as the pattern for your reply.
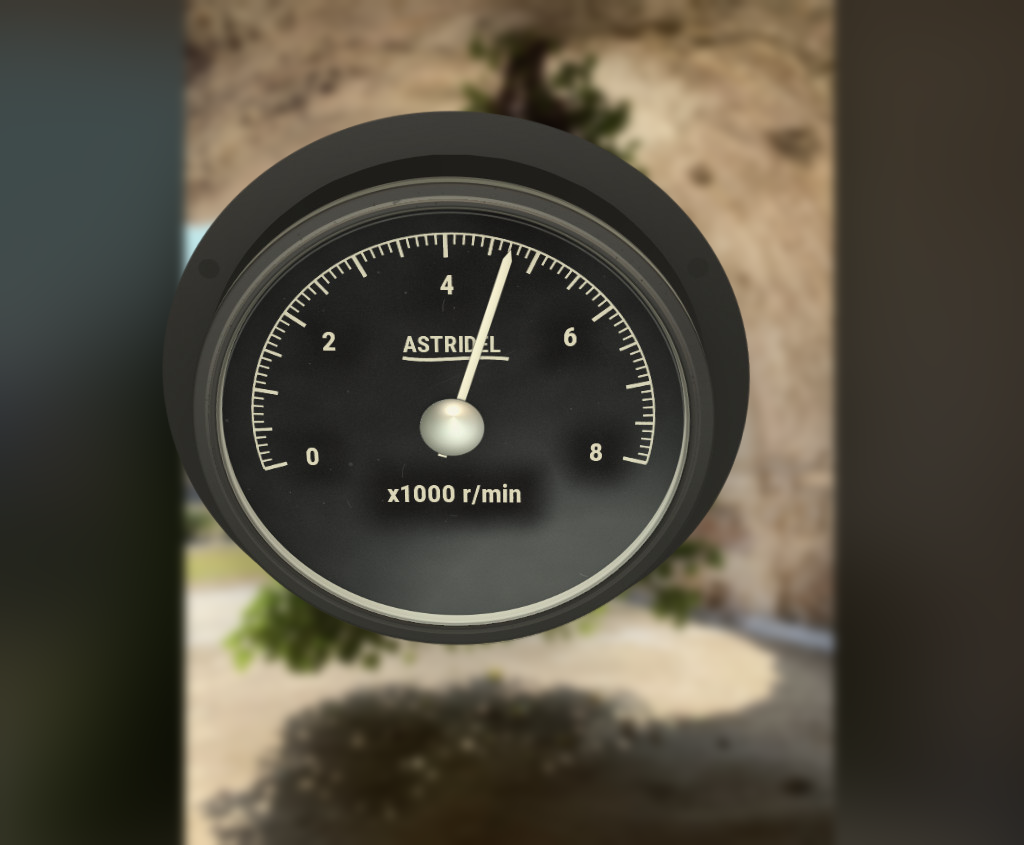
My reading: 4700 (rpm)
